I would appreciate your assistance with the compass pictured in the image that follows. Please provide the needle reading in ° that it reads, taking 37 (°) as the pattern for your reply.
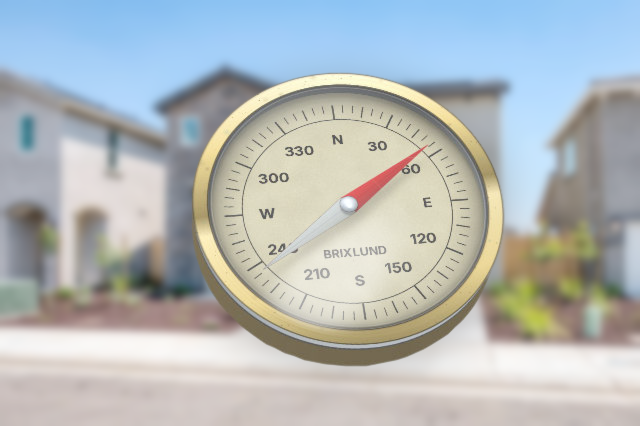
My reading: 55 (°)
